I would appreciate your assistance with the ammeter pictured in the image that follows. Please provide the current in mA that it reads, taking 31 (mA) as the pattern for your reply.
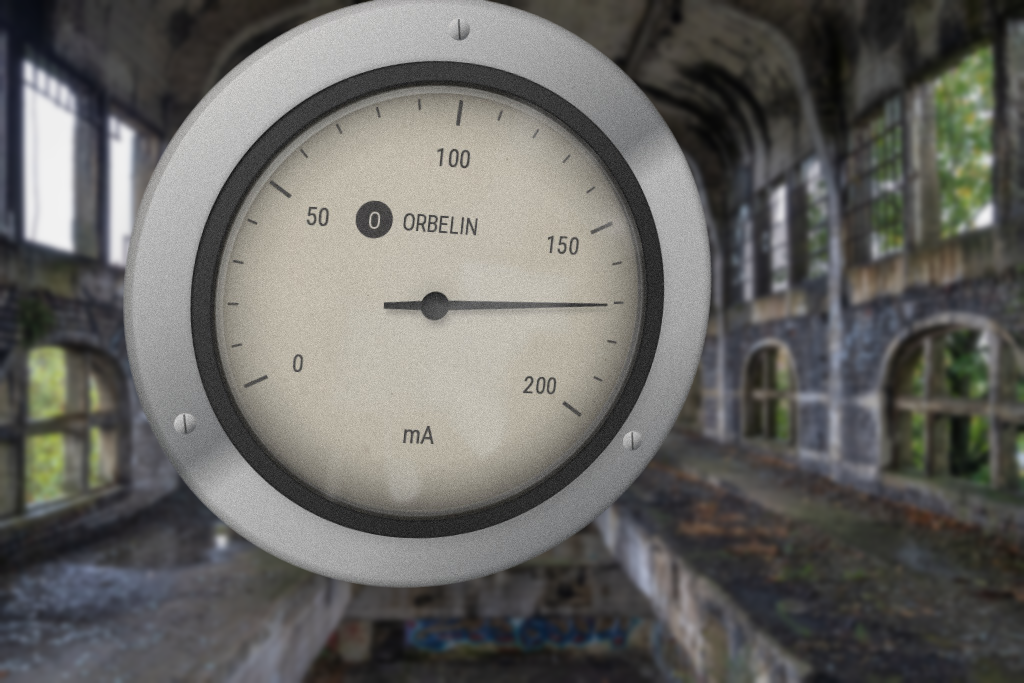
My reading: 170 (mA)
